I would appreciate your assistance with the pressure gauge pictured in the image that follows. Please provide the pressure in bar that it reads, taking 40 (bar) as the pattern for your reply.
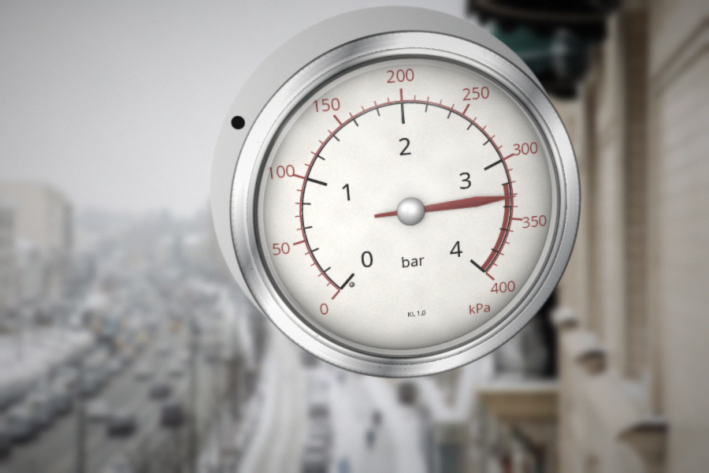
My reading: 3.3 (bar)
